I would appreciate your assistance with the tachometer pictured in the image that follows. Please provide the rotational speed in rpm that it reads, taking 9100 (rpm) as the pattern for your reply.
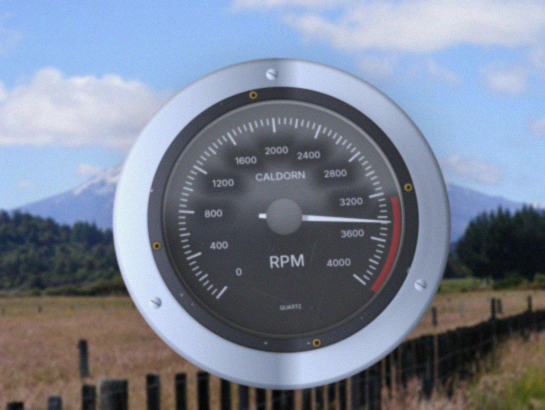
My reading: 3450 (rpm)
